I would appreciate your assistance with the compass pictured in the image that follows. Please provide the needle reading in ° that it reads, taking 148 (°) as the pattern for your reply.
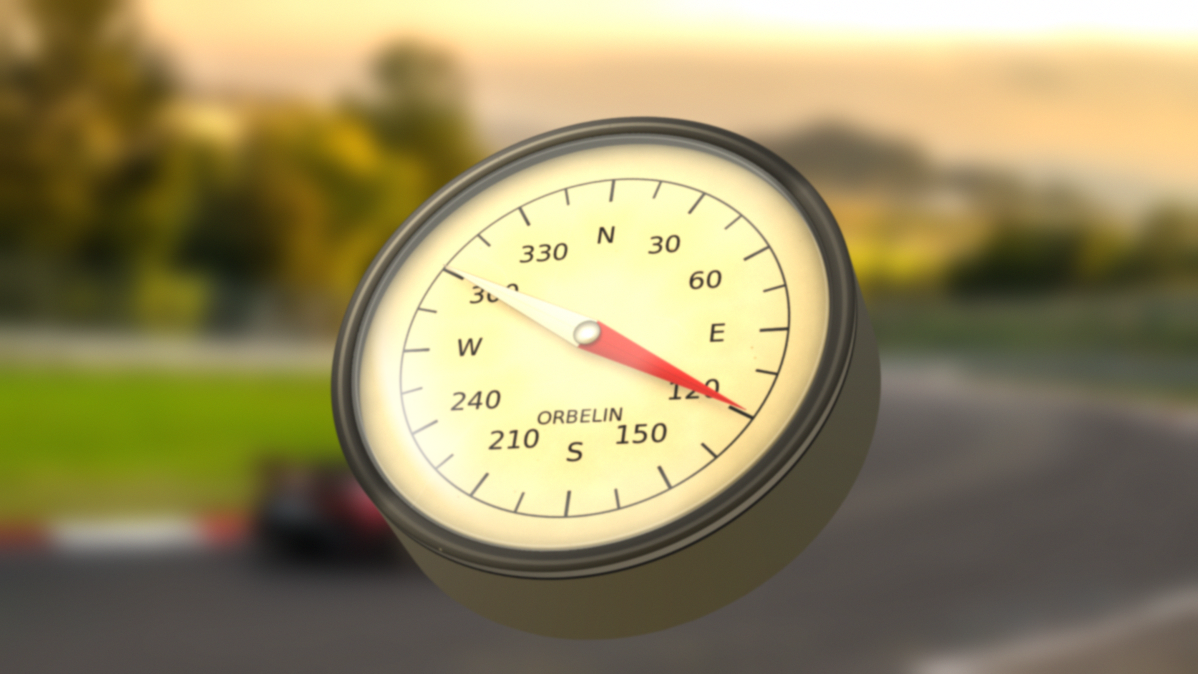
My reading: 120 (°)
